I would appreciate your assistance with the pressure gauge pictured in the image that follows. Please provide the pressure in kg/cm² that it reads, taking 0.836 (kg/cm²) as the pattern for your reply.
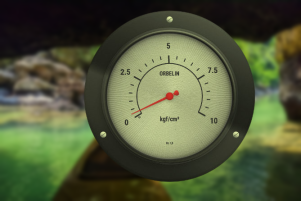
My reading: 0.25 (kg/cm²)
